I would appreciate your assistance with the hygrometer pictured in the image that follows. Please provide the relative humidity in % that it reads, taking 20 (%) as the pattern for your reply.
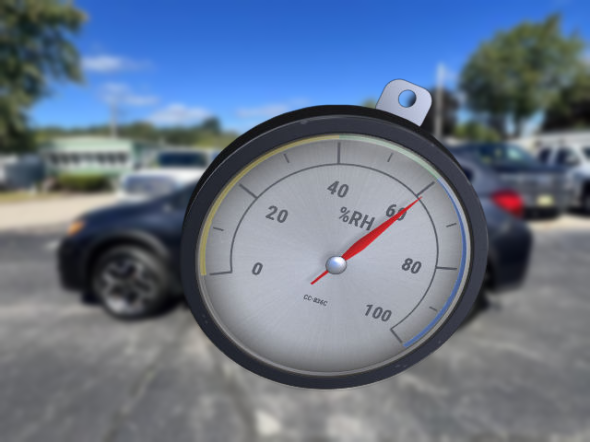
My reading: 60 (%)
